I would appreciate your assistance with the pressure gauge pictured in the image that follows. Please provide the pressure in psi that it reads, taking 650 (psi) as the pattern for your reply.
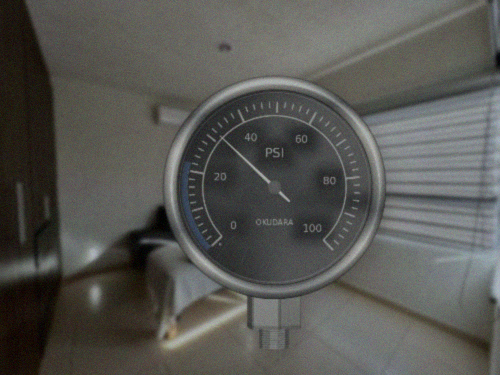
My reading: 32 (psi)
